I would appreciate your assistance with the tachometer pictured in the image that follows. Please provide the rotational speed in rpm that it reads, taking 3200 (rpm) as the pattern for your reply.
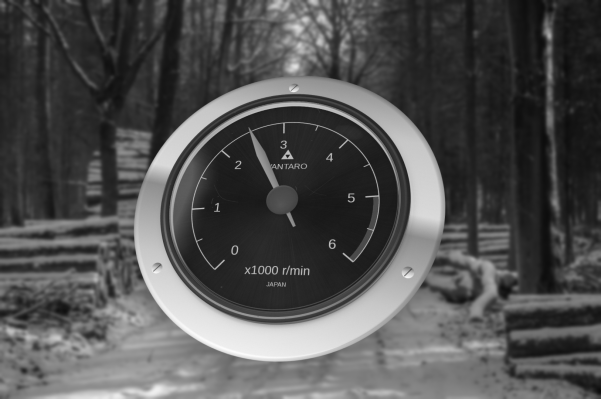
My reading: 2500 (rpm)
